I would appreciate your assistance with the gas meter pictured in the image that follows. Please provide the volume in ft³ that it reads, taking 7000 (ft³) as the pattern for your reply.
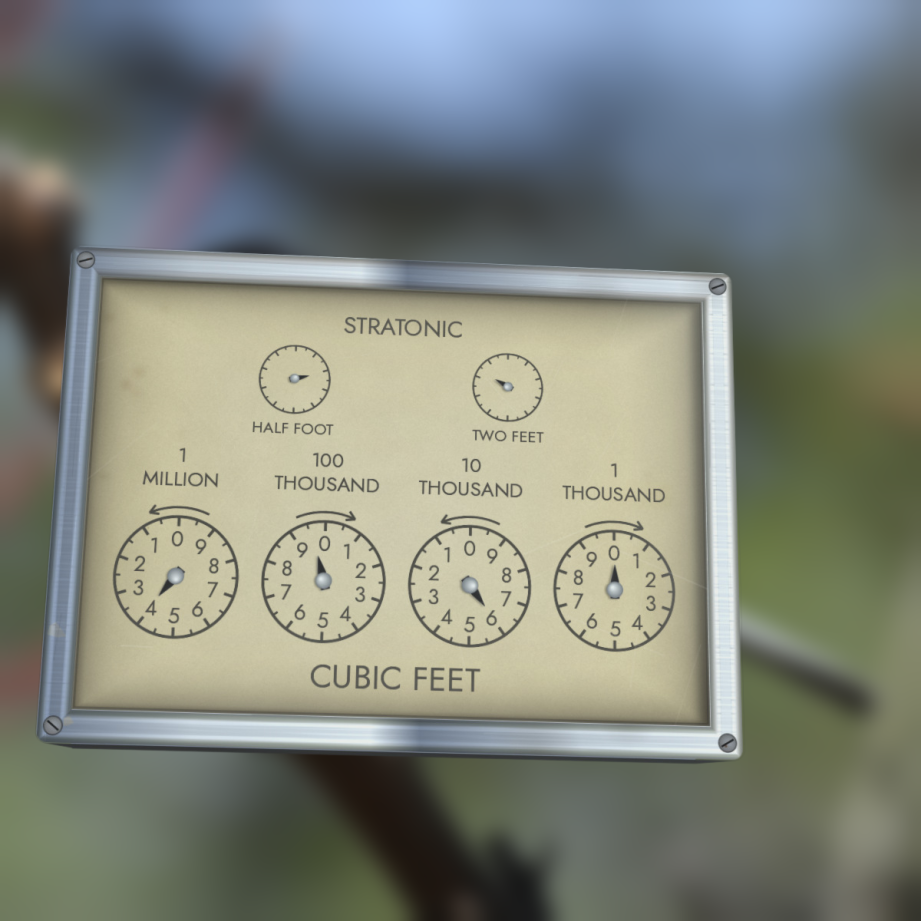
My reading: 396000 (ft³)
